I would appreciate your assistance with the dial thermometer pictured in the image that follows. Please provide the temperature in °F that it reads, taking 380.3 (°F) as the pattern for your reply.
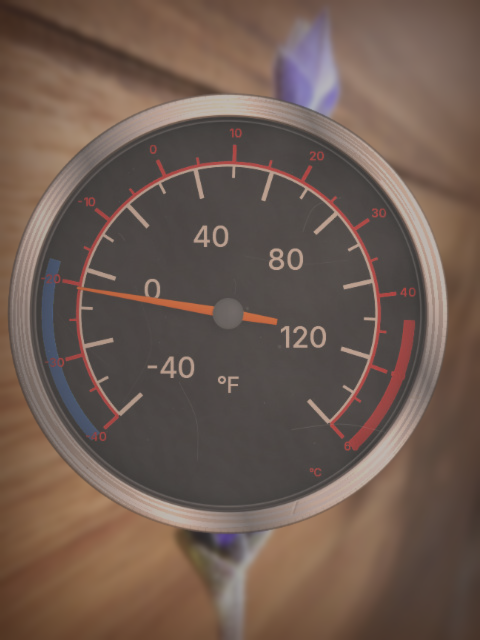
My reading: -5 (°F)
